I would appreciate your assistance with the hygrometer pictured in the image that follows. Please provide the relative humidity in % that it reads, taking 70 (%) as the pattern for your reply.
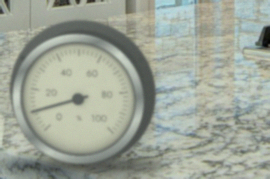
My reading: 10 (%)
